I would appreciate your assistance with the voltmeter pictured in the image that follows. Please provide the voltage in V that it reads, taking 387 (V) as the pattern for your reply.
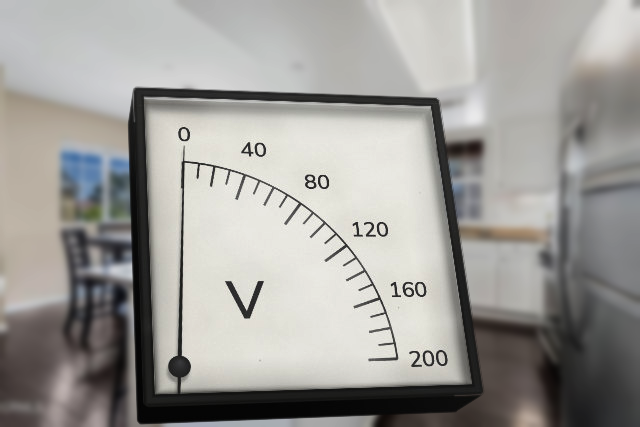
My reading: 0 (V)
